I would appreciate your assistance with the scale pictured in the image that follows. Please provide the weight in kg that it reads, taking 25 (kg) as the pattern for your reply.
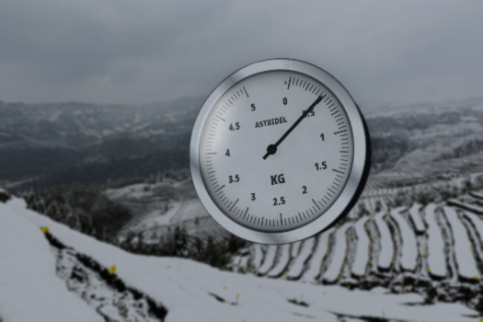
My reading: 0.5 (kg)
